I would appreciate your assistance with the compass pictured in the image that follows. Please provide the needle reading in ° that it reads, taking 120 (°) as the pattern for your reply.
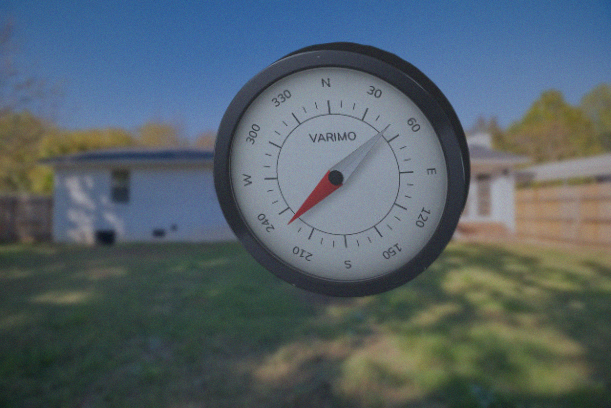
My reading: 230 (°)
